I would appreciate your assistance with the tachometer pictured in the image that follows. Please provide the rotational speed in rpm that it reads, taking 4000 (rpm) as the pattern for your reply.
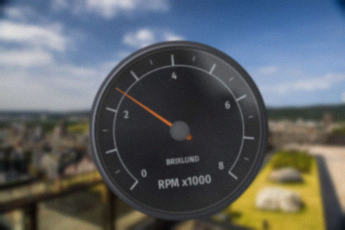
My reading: 2500 (rpm)
